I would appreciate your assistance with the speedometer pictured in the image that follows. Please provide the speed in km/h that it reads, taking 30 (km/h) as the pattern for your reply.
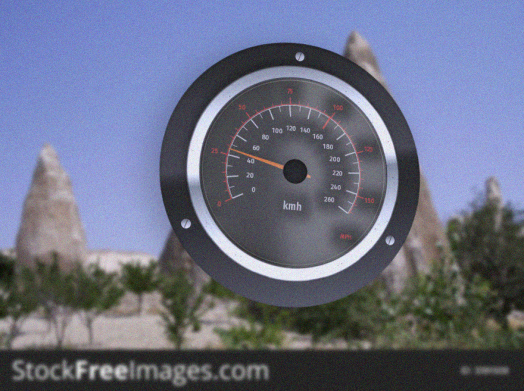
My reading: 45 (km/h)
